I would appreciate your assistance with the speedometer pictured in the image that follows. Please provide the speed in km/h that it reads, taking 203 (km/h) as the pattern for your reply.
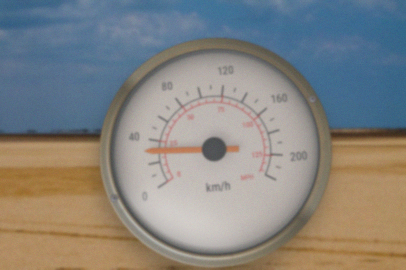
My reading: 30 (km/h)
